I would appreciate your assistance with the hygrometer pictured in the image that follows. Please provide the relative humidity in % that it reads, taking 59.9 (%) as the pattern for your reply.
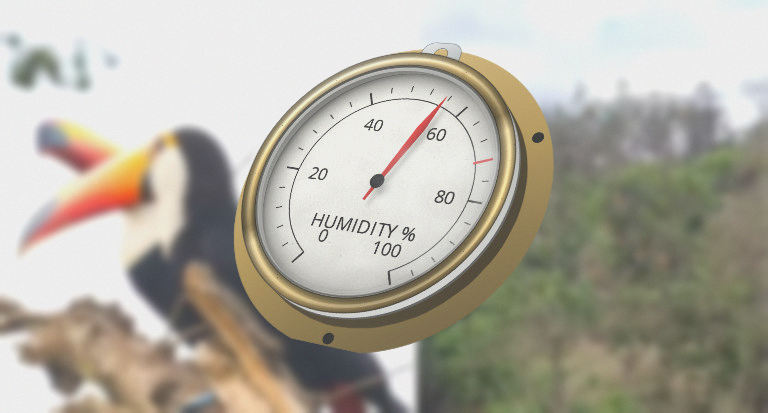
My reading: 56 (%)
